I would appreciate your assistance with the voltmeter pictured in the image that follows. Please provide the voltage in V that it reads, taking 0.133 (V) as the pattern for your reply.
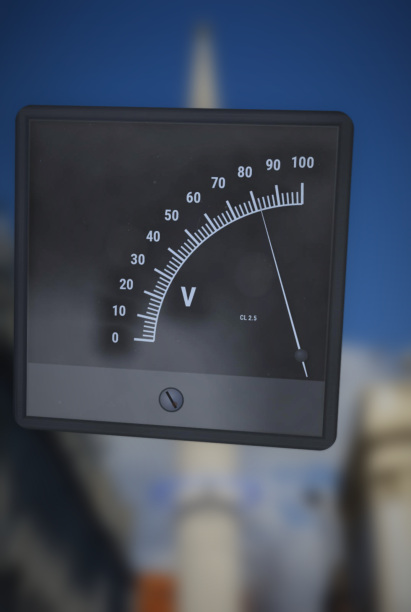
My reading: 82 (V)
